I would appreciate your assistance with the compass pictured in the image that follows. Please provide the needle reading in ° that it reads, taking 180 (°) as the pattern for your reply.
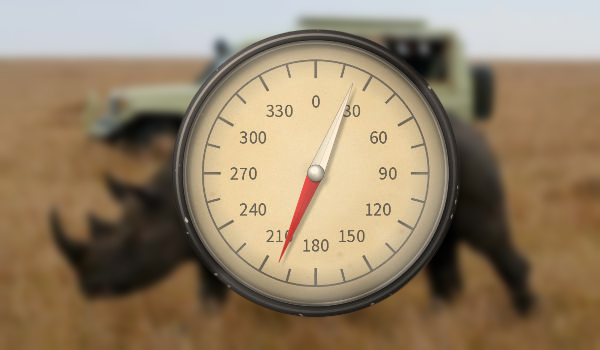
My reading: 202.5 (°)
